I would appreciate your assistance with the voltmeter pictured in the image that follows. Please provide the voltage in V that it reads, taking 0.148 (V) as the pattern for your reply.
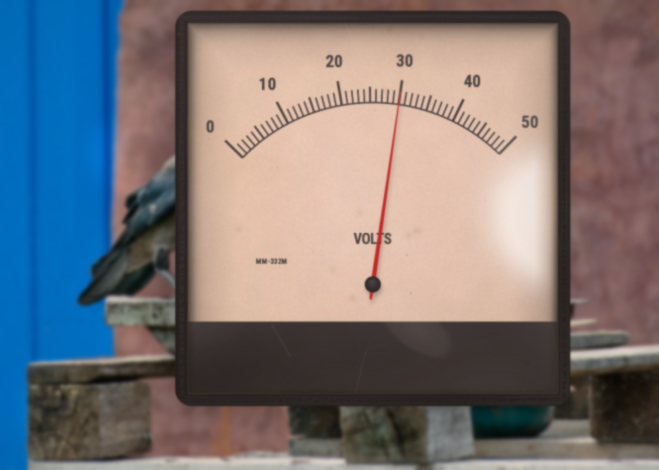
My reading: 30 (V)
